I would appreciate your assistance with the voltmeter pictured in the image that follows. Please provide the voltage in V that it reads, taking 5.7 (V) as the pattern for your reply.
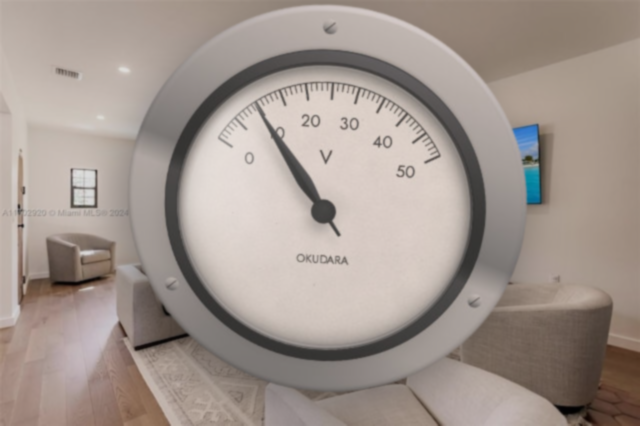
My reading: 10 (V)
